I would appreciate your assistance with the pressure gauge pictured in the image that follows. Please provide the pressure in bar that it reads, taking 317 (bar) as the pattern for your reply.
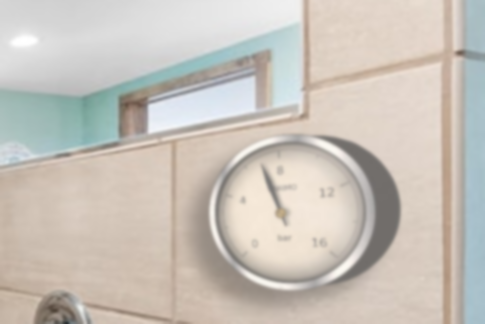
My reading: 7 (bar)
